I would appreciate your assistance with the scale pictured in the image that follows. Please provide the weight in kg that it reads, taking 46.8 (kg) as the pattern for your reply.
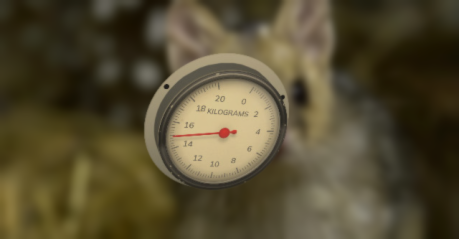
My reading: 15 (kg)
